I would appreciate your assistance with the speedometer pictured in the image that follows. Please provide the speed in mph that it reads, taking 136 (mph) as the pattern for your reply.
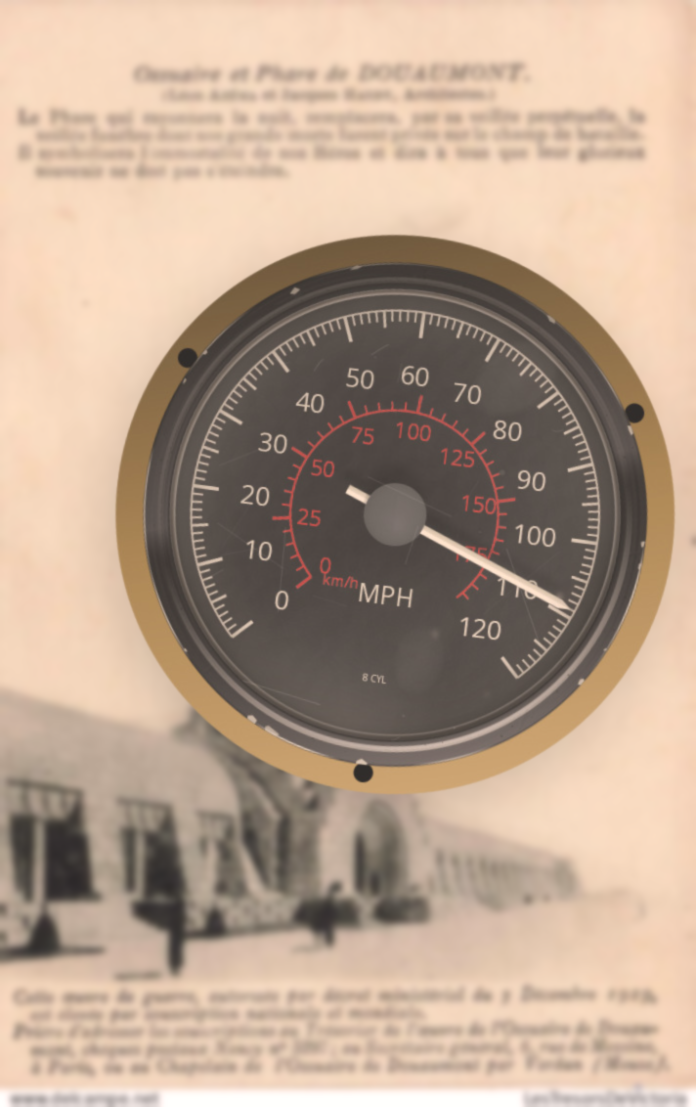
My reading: 109 (mph)
